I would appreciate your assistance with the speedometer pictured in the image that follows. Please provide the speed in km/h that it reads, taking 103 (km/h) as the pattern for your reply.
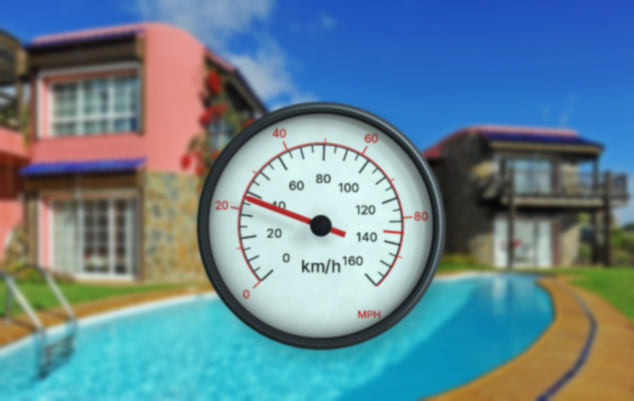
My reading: 37.5 (km/h)
